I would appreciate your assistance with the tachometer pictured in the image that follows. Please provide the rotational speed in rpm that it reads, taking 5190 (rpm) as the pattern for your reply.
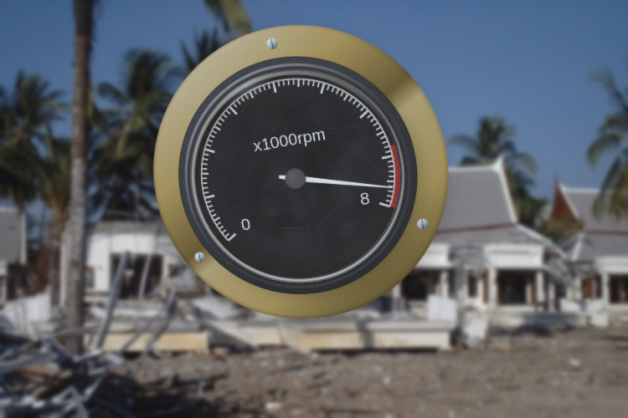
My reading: 7600 (rpm)
